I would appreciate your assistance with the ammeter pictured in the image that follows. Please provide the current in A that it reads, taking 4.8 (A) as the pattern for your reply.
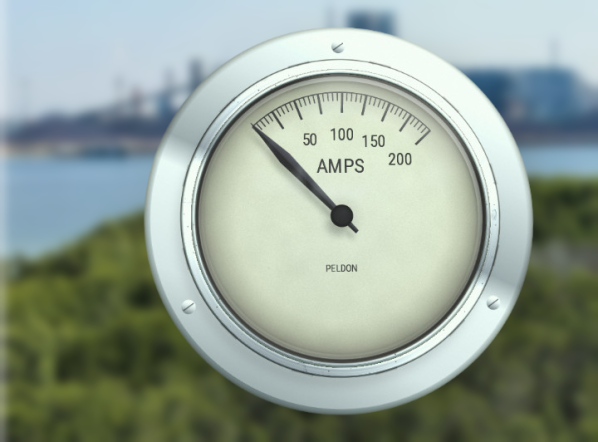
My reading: 0 (A)
